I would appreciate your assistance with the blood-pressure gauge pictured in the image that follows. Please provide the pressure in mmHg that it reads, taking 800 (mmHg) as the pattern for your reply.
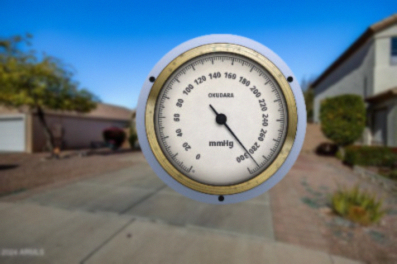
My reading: 290 (mmHg)
